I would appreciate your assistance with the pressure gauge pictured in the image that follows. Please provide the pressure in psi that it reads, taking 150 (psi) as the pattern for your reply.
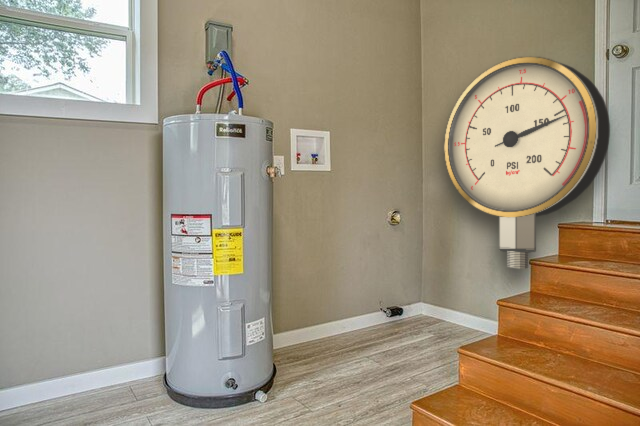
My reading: 155 (psi)
